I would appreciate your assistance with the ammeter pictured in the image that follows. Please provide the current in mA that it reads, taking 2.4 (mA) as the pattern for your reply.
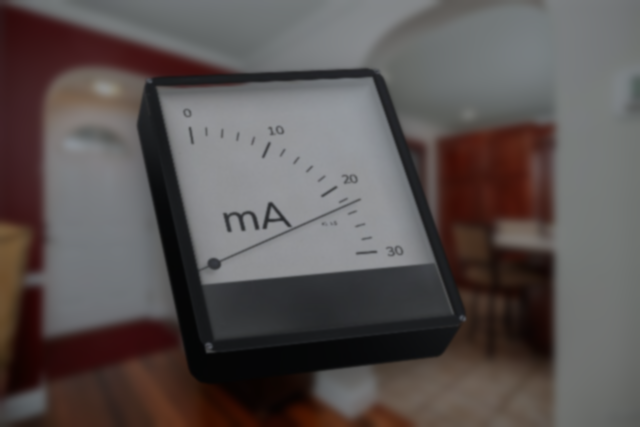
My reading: 23 (mA)
